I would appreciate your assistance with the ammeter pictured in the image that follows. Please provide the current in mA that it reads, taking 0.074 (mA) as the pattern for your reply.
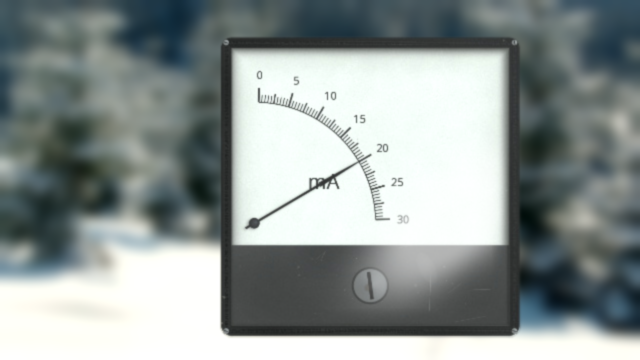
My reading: 20 (mA)
